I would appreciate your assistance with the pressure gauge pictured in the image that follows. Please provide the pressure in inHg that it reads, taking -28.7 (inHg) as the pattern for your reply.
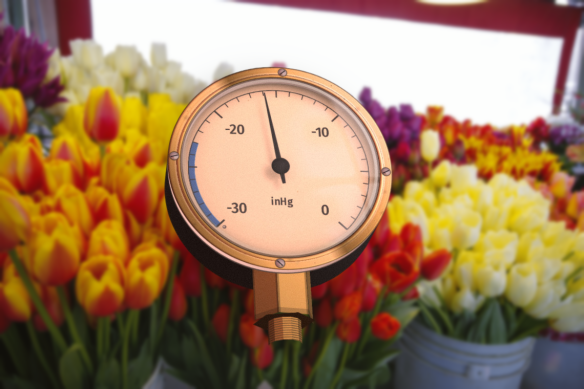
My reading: -16 (inHg)
